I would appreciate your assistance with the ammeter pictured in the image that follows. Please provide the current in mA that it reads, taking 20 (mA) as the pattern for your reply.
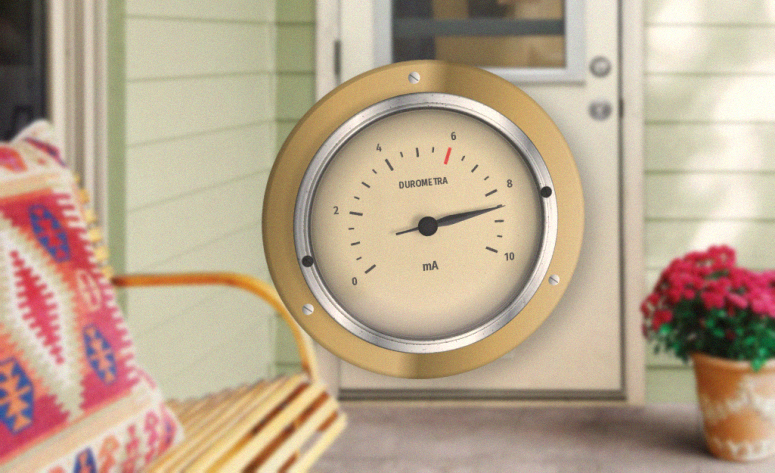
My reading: 8.5 (mA)
